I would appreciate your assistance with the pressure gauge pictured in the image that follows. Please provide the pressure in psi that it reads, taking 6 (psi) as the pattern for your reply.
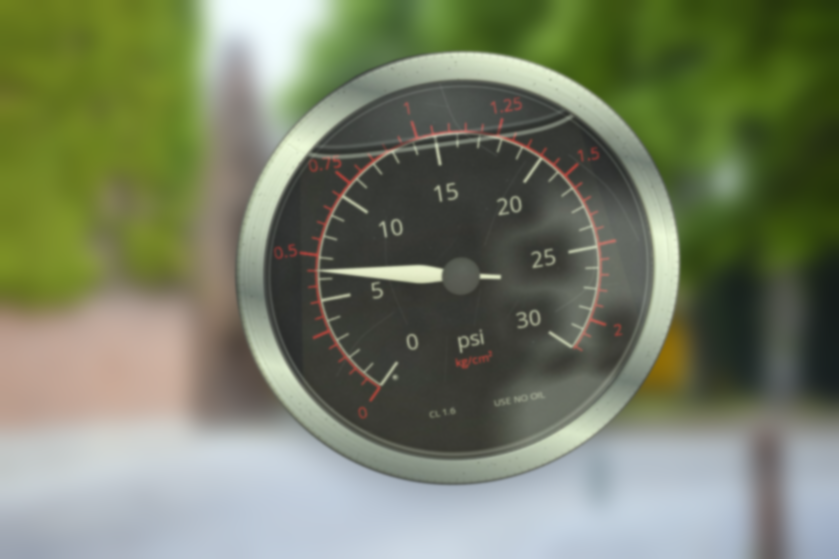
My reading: 6.5 (psi)
